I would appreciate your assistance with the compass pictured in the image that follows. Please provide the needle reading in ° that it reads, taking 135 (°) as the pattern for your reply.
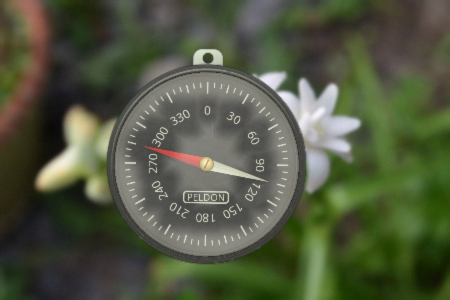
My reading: 285 (°)
